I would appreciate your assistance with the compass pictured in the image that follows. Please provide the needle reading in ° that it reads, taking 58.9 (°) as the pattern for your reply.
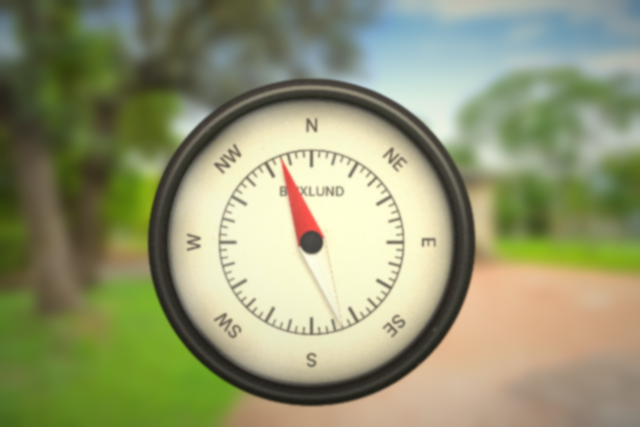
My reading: 340 (°)
